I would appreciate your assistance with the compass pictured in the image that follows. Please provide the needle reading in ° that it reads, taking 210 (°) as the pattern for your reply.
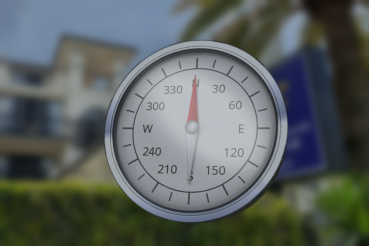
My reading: 0 (°)
